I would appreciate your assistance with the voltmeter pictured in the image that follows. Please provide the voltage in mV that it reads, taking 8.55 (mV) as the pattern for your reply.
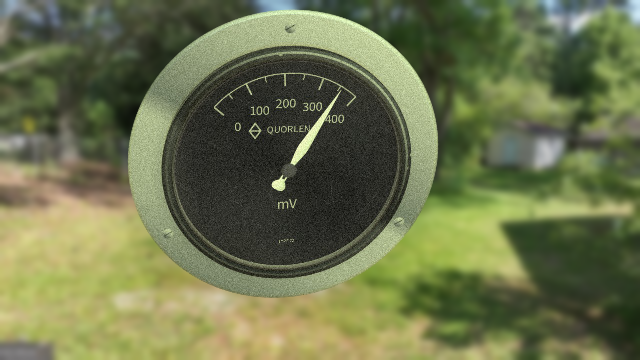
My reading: 350 (mV)
